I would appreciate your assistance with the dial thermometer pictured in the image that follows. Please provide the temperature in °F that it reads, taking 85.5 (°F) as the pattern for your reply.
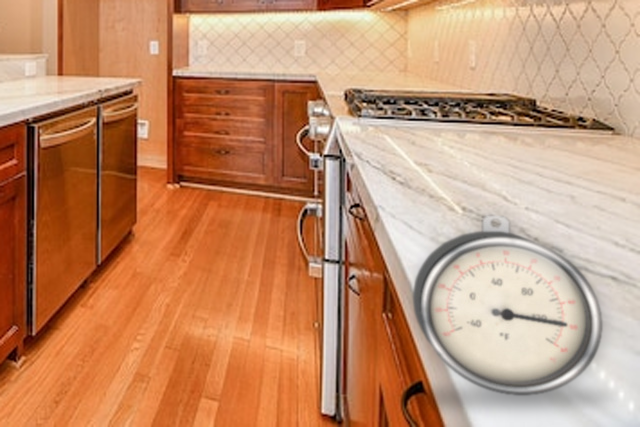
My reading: 120 (°F)
